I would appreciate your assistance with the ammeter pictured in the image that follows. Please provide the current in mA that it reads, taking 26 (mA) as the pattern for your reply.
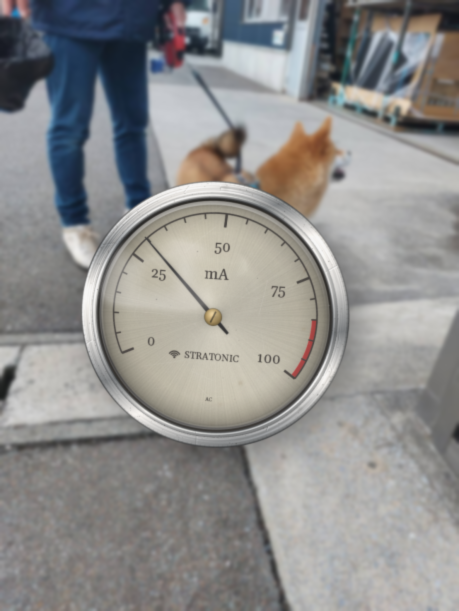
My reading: 30 (mA)
